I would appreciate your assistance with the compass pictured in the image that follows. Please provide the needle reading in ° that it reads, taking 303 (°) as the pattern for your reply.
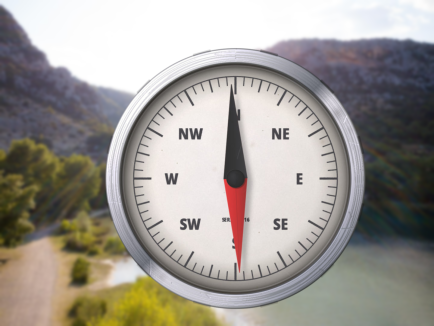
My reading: 177.5 (°)
